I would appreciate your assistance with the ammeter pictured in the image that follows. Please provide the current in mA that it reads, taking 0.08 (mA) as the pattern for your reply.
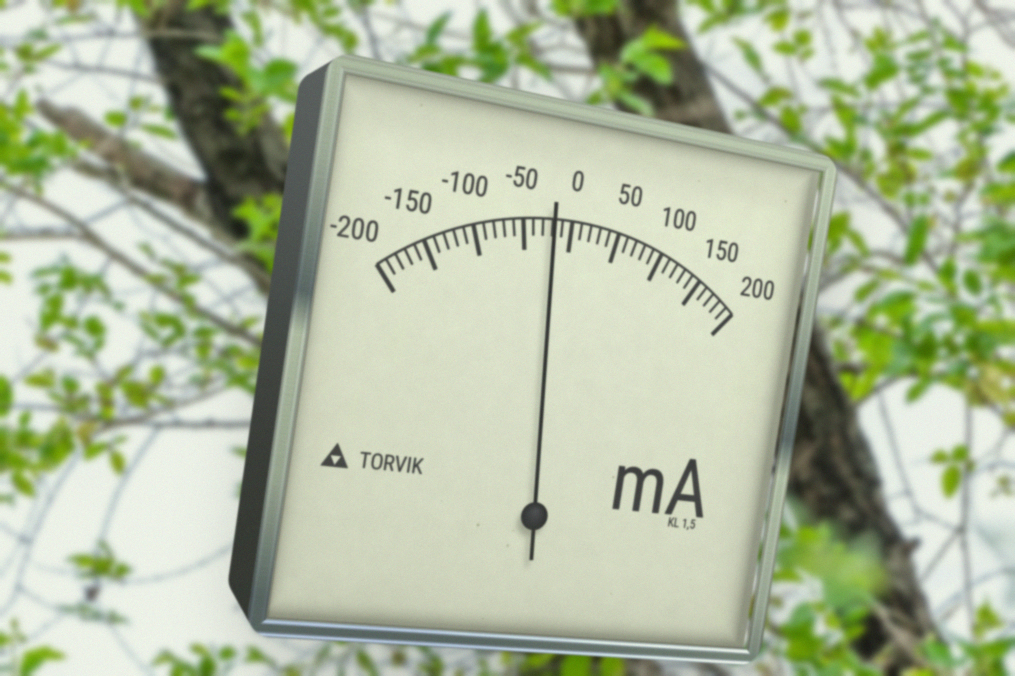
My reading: -20 (mA)
